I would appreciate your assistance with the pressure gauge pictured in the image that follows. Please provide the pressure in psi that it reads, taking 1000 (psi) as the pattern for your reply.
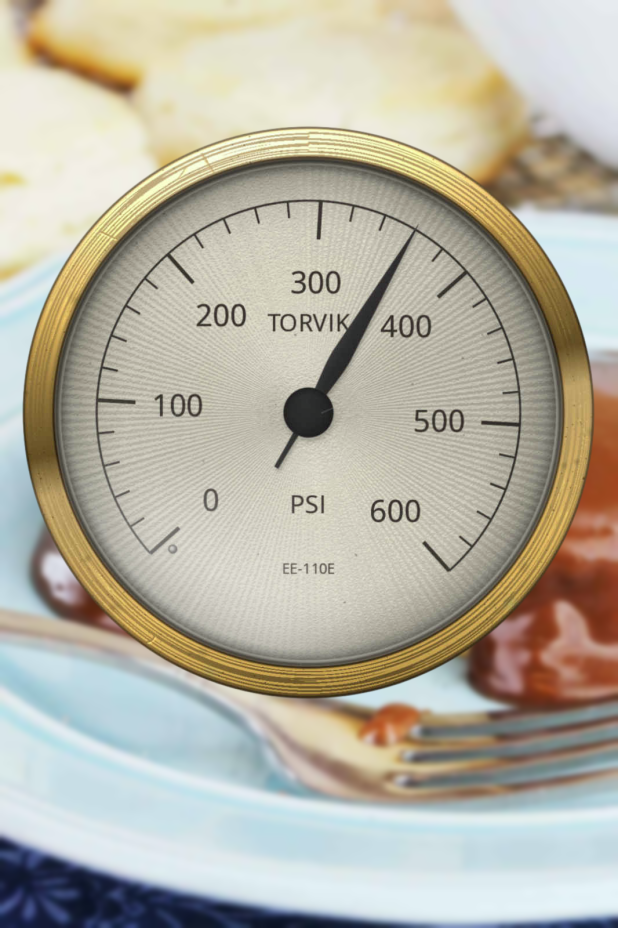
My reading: 360 (psi)
